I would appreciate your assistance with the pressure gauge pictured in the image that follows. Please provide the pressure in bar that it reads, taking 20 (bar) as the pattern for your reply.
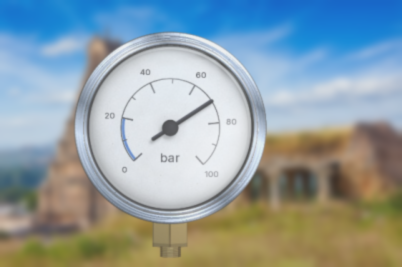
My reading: 70 (bar)
